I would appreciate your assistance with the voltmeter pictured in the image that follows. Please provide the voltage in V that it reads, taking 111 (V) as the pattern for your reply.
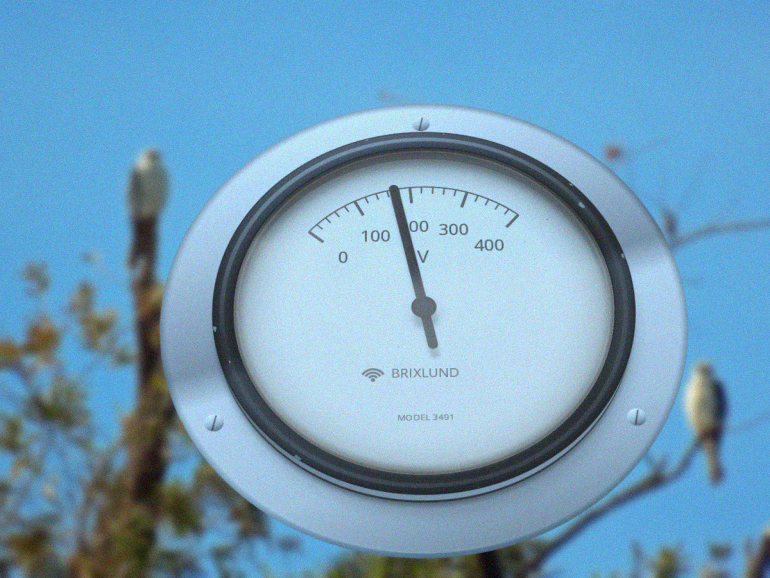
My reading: 170 (V)
